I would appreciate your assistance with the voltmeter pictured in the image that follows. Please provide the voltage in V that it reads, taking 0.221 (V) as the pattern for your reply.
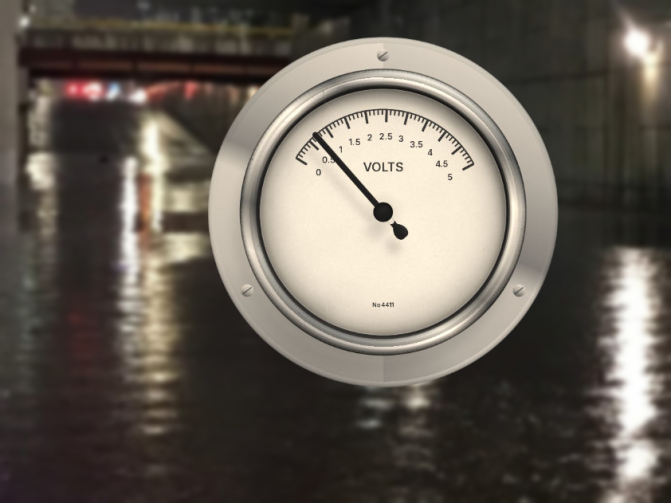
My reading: 0.7 (V)
